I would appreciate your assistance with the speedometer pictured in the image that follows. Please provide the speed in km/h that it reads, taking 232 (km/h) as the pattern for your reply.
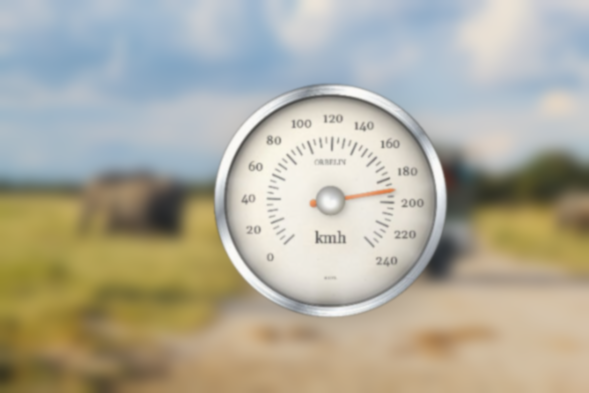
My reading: 190 (km/h)
